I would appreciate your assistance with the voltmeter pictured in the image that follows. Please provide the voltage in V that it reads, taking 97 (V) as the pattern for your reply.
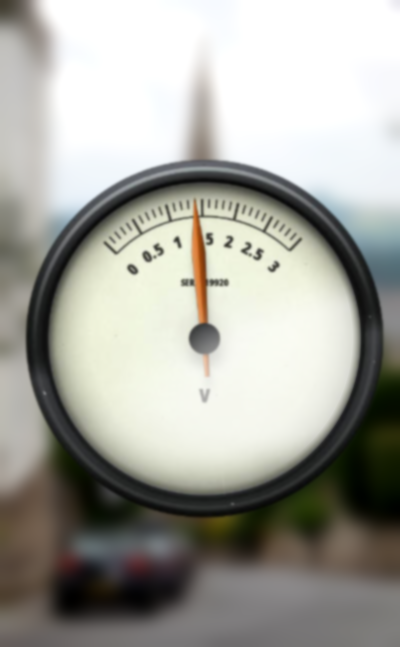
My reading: 1.4 (V)
